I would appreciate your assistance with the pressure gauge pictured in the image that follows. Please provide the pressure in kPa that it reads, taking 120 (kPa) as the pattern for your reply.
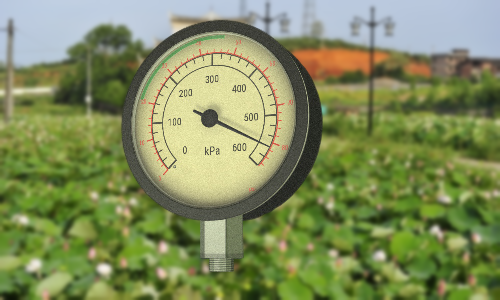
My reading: 560 (kPa)
